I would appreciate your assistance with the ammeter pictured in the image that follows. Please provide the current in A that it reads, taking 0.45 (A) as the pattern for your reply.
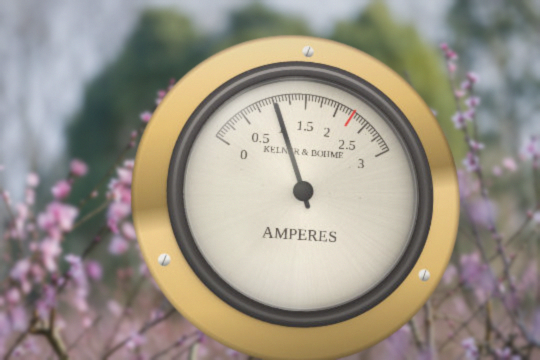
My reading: 1 (A)
